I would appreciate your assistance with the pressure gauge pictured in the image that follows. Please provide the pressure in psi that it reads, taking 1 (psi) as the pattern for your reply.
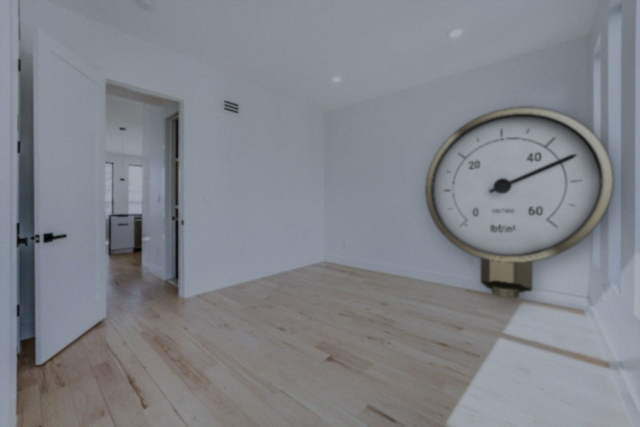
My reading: 45 (psi)
